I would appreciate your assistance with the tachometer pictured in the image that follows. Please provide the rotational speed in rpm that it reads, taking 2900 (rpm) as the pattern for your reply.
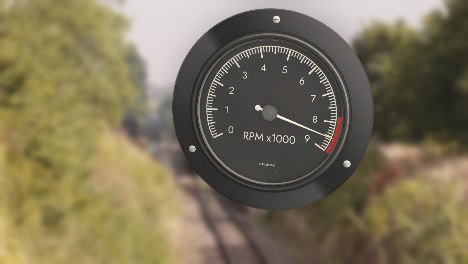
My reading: 8500 (rpm)
